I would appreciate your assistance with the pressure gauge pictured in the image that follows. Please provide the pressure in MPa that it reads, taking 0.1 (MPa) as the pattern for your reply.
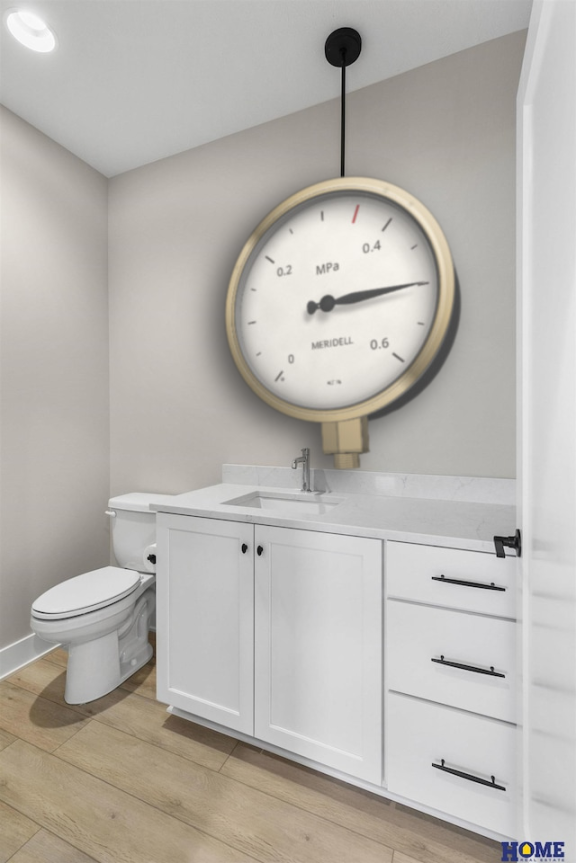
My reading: 0.5 (MPa)
